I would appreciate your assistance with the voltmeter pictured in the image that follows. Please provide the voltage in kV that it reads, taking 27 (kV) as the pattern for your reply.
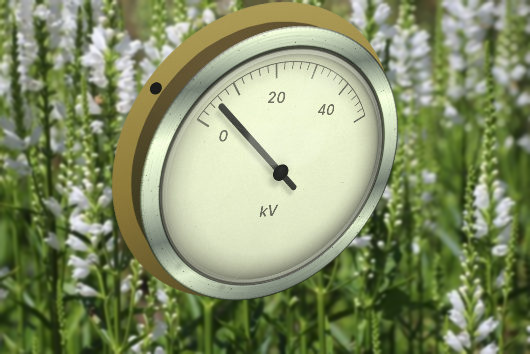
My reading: 5 (kV)
